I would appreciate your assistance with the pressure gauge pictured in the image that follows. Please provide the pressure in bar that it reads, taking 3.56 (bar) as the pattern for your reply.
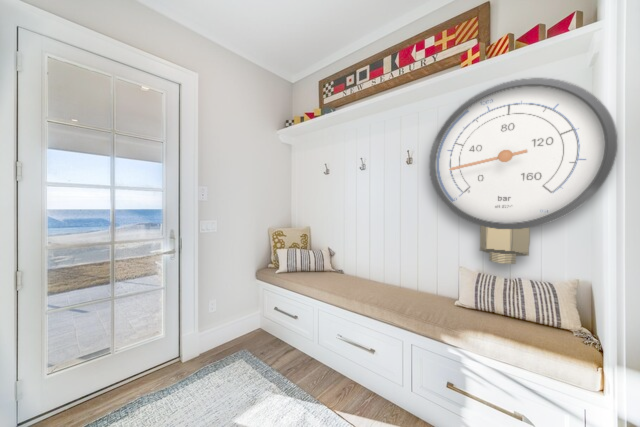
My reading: 20 (bar)
